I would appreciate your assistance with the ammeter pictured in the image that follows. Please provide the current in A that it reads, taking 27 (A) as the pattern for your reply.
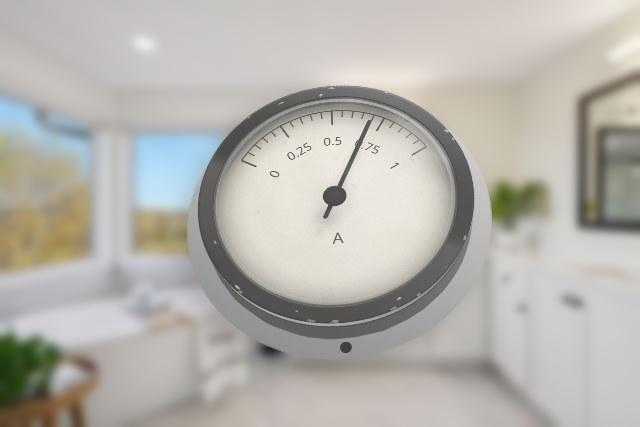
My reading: 0.7 (A)
